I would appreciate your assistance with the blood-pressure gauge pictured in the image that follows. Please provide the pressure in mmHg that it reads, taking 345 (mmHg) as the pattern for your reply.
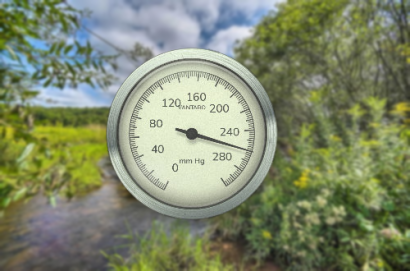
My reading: 260 (mmHg)
